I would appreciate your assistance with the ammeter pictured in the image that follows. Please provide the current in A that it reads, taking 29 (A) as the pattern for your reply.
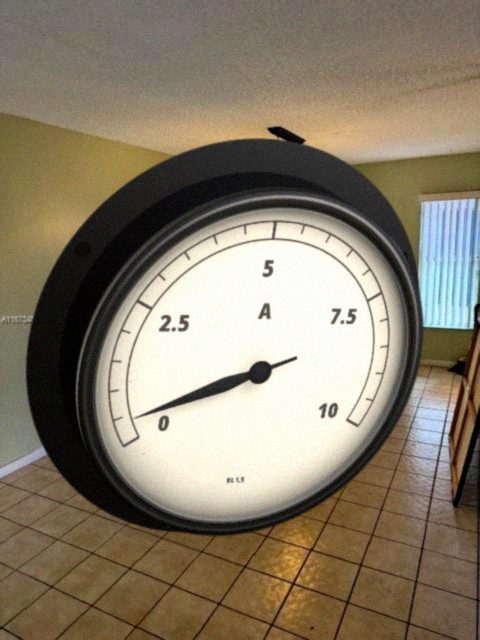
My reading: 0.5 (A)
